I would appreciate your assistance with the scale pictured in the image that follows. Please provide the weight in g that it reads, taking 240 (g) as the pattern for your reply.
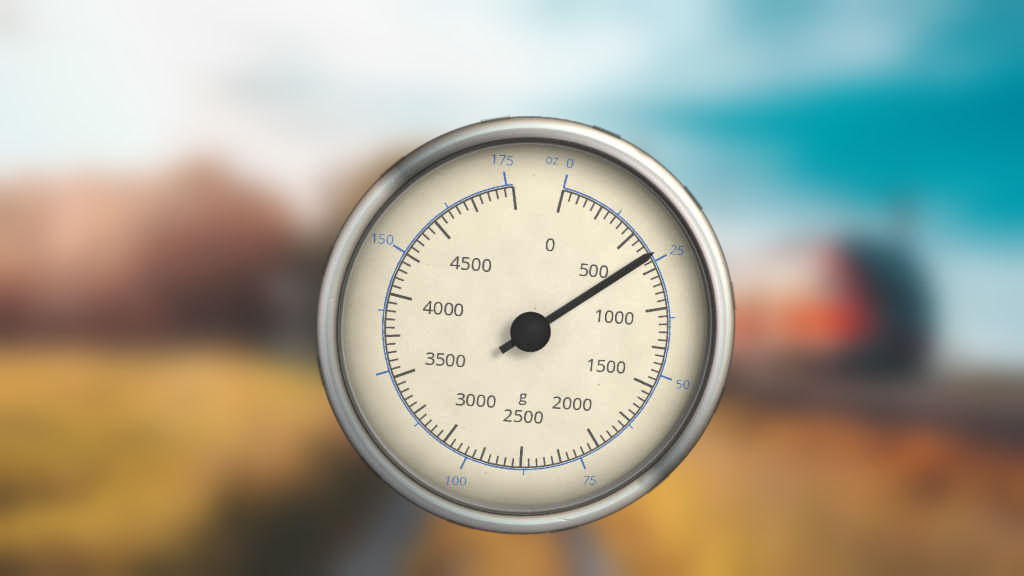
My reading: 650 (g)
